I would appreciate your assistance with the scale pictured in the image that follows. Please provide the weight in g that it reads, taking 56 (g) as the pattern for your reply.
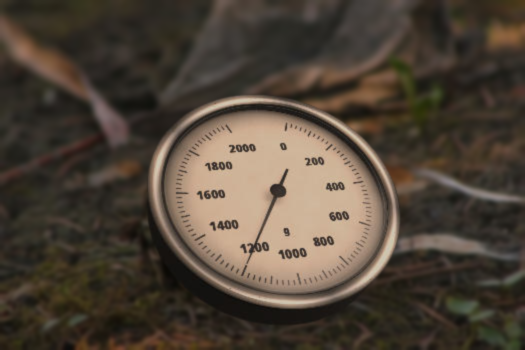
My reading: 1200 (g)
